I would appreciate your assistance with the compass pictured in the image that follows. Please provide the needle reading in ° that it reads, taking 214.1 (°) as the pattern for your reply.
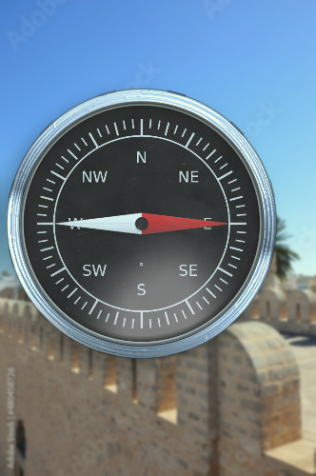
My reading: 90 (°)
